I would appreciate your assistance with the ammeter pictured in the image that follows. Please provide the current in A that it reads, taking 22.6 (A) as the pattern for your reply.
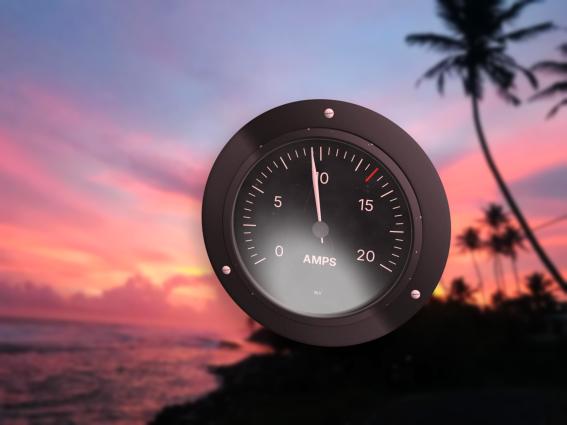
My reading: 9.5 (A)
